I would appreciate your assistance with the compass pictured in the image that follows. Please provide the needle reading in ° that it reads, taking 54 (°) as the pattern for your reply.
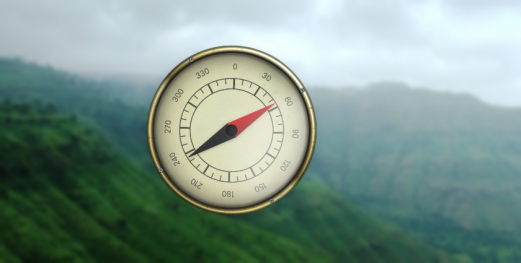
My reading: 55 (°)
